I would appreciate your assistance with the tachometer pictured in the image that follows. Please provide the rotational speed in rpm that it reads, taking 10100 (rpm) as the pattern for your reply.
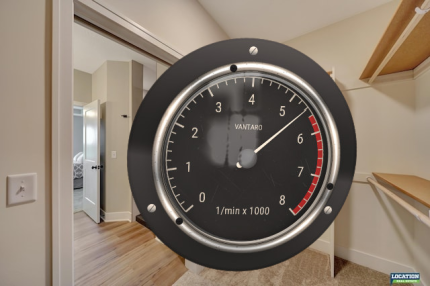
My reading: 5400 (rpm)
